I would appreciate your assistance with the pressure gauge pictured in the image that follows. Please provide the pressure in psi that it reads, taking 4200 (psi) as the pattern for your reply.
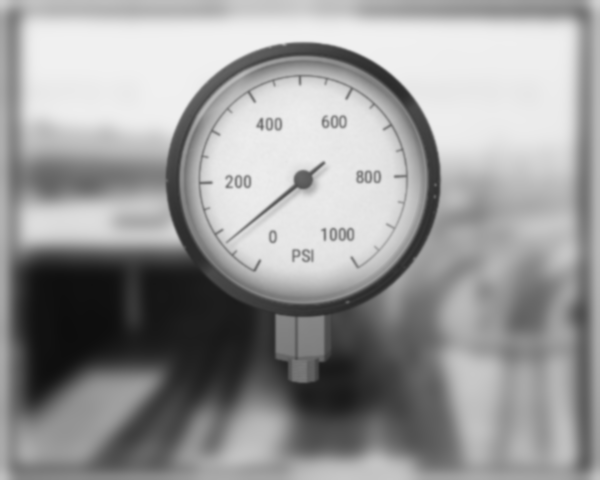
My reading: 75 (psi)
